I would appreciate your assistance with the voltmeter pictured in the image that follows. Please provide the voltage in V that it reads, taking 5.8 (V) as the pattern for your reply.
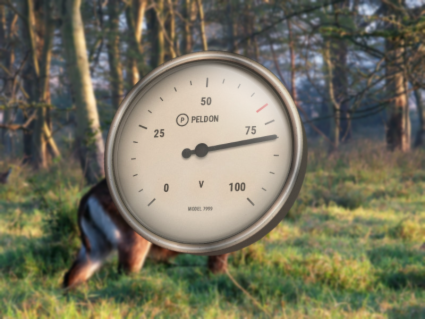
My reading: 80 (V)
